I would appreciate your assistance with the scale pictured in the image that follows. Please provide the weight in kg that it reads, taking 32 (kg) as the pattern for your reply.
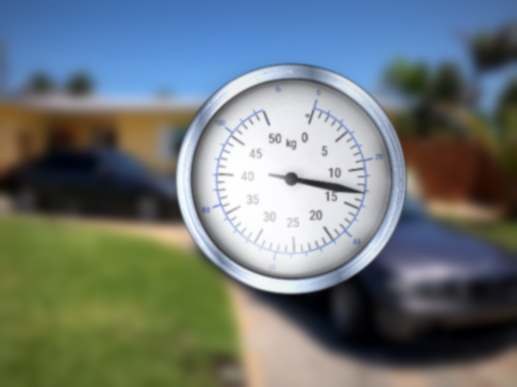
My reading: 13 (kg)
